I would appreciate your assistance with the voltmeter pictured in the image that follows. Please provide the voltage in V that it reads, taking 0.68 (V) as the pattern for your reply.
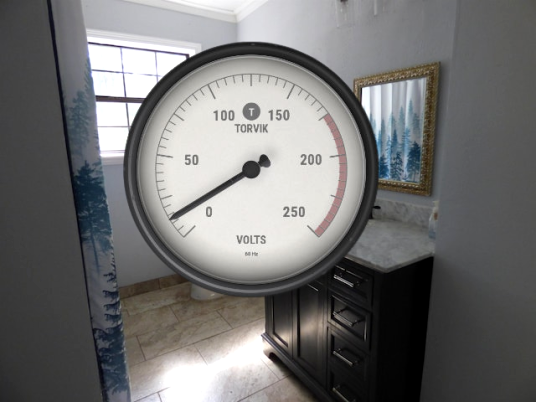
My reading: 12.5 (V)
